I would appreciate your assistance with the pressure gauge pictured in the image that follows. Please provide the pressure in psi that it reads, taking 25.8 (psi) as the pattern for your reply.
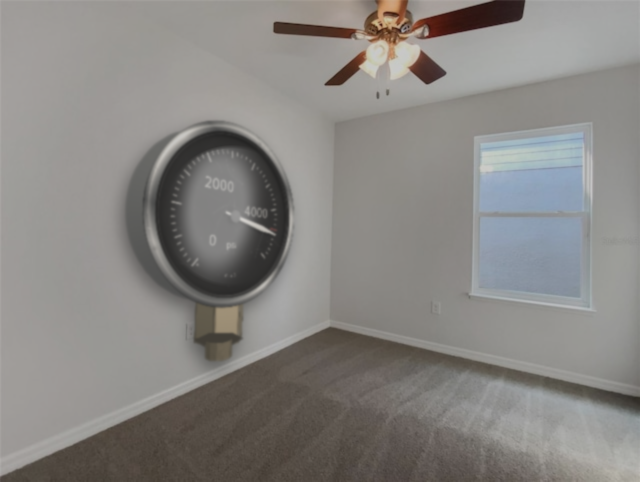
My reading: 4500 (psi)
